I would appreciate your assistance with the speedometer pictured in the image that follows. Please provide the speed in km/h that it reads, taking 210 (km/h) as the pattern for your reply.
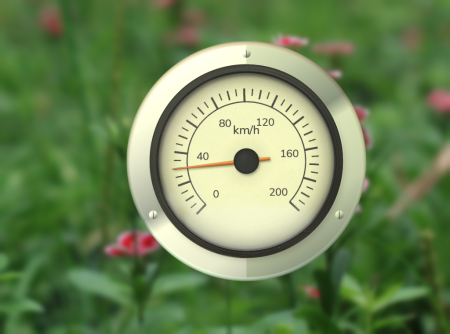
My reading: 30 (km/h)
